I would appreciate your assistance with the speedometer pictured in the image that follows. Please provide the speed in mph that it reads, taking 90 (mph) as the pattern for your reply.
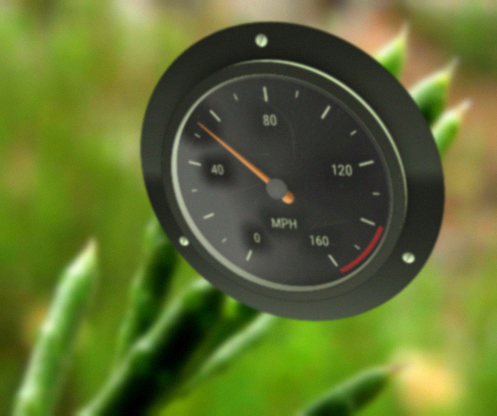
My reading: 55 (mph)
